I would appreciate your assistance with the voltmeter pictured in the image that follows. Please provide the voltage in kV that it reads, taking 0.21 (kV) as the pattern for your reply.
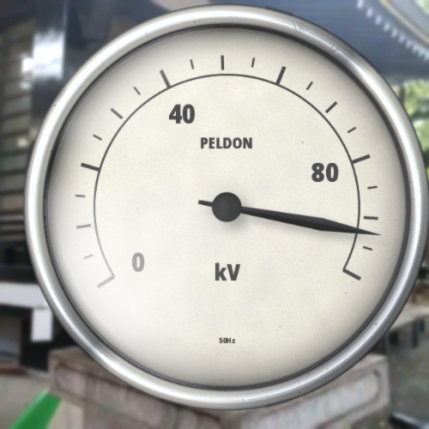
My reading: 92.5 (kV)
